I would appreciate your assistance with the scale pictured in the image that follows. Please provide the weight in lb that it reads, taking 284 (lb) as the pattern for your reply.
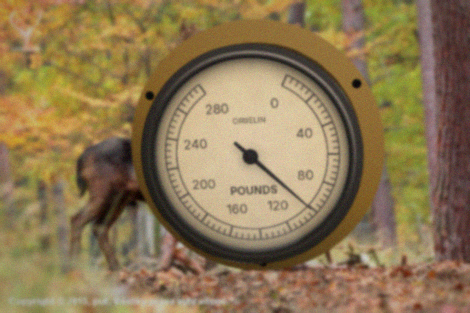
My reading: 100 (lb)
